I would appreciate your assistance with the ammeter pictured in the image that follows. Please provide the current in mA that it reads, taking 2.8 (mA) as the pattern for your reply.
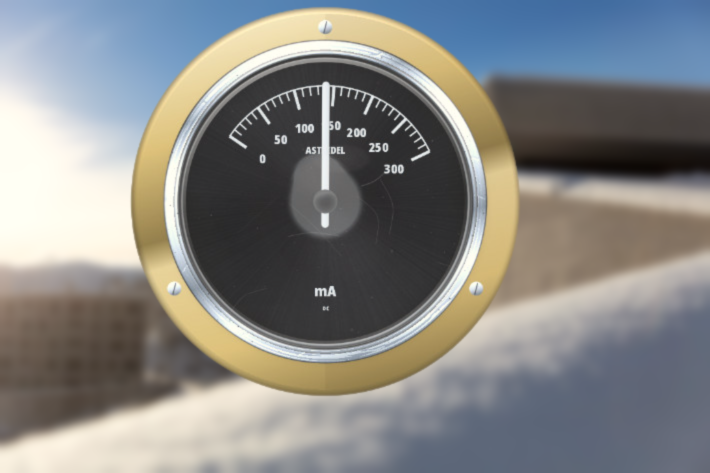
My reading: 140 (mA)
